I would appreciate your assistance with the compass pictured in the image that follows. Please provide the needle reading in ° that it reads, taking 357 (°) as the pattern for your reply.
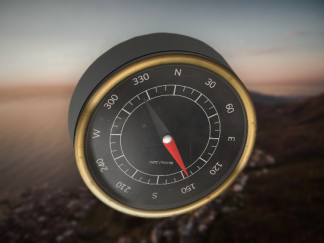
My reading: 145 (°)
